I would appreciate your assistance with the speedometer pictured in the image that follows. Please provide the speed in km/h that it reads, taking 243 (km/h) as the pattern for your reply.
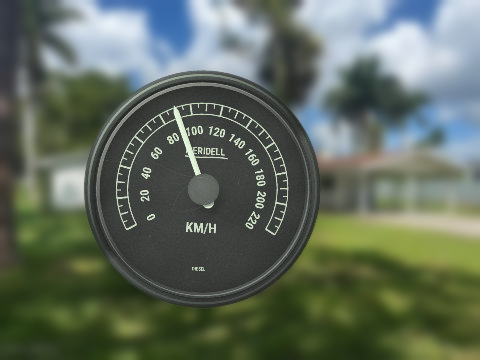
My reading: 90 (km/h)
